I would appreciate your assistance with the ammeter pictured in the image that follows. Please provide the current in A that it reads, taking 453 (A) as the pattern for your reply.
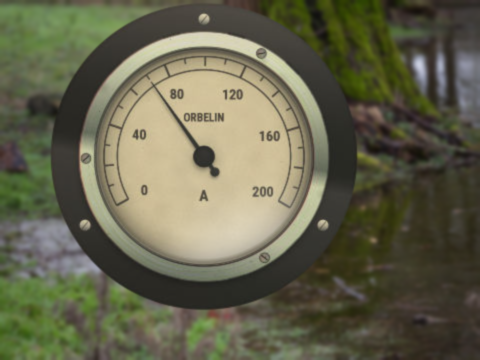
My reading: 70 (A)
